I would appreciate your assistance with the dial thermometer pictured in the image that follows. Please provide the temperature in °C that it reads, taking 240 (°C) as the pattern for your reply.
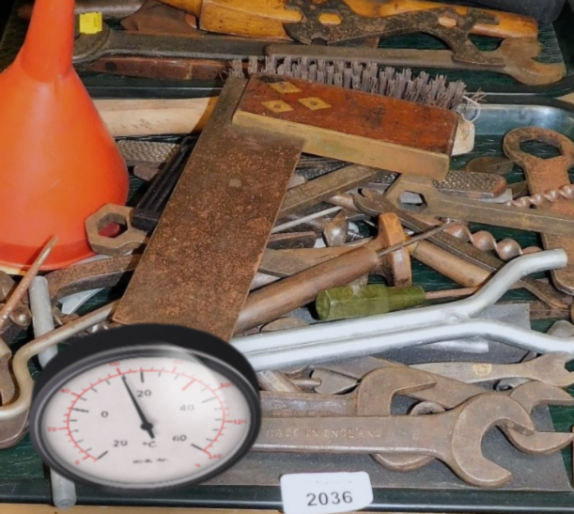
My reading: 16 (°C)
